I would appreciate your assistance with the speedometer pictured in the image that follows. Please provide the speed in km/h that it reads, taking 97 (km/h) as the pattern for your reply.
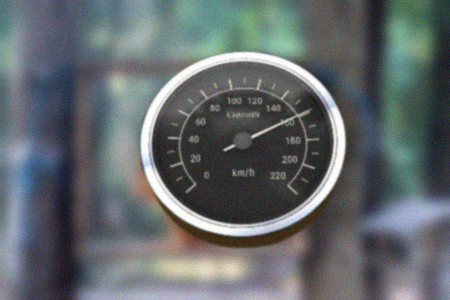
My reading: 160 (km/h)
